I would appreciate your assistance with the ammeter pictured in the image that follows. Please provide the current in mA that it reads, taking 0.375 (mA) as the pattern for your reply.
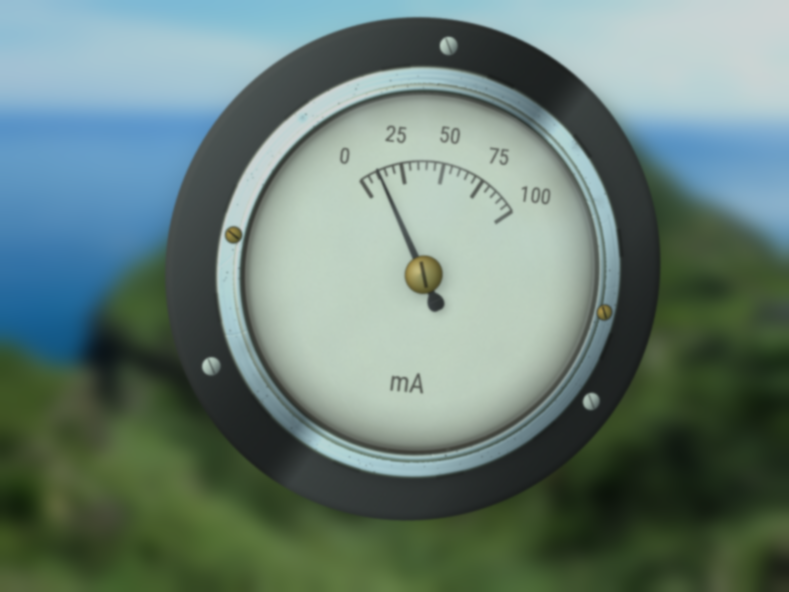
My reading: 10 (mA)
